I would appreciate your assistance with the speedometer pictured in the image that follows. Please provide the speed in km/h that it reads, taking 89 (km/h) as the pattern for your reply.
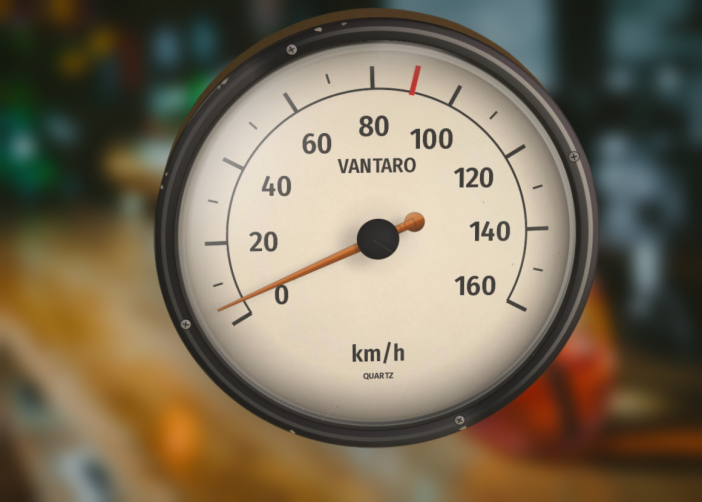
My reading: 5 (km/h)
